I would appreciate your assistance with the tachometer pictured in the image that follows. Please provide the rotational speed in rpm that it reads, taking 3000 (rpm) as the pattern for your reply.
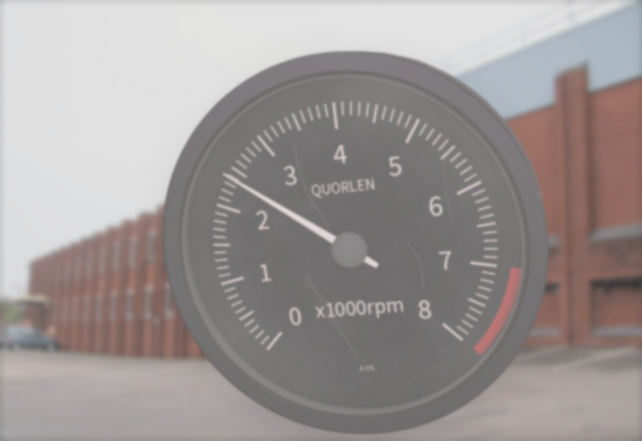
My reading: 2400 (rpm)
